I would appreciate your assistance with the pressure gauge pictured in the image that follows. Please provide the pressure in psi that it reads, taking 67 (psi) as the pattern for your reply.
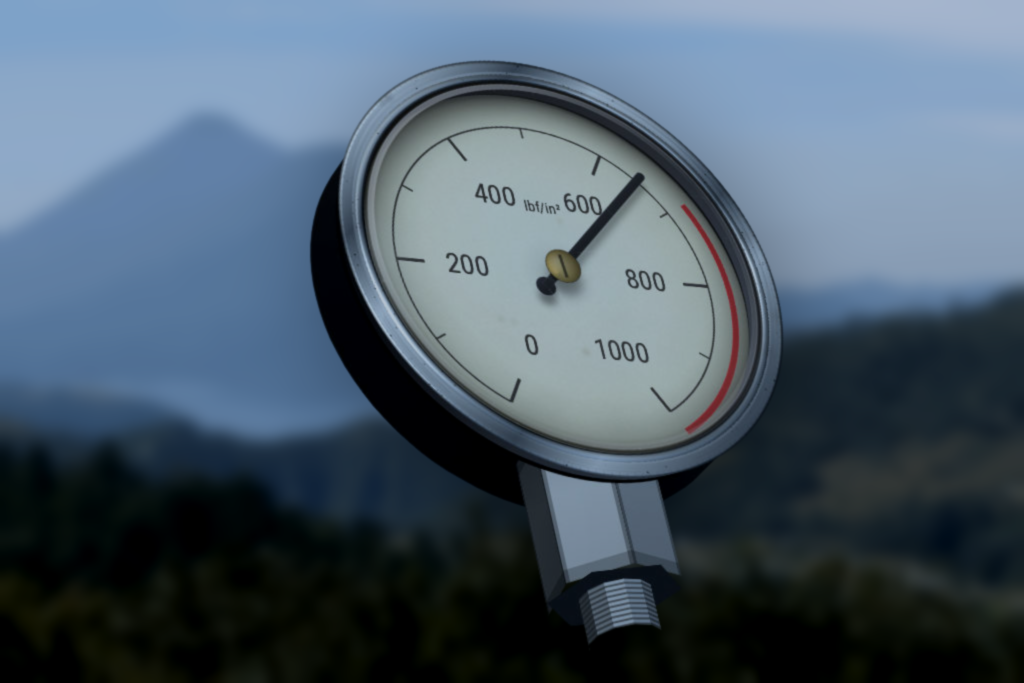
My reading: 650 (psi)
